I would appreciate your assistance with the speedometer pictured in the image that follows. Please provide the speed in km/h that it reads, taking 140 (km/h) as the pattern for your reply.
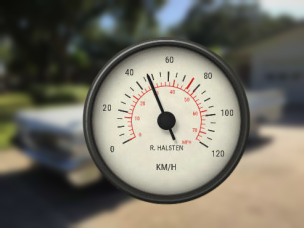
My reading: 47.5 (km/h)
